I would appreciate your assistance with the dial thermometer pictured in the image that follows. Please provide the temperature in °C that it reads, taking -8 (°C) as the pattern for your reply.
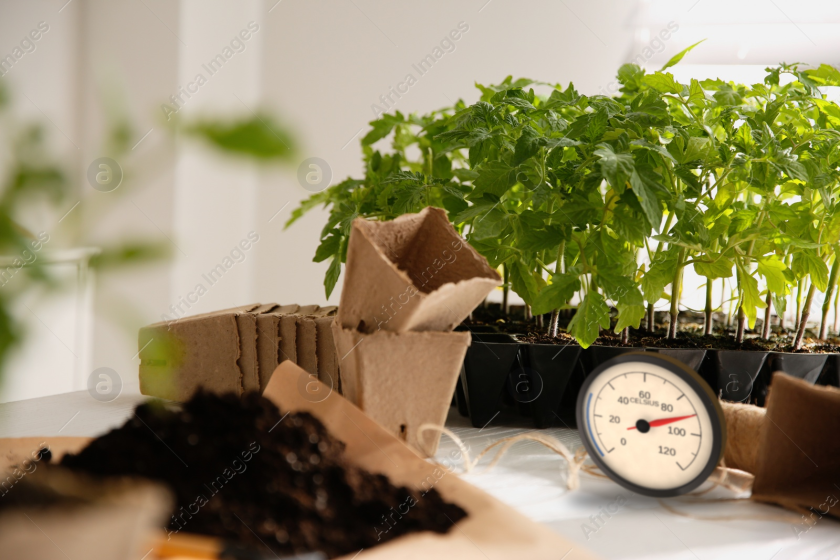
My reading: 90 (°C)
